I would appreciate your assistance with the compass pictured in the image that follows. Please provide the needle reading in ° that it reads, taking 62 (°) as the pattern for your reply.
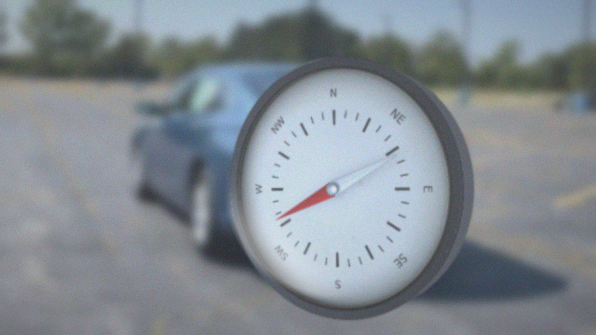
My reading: 245 (°)
